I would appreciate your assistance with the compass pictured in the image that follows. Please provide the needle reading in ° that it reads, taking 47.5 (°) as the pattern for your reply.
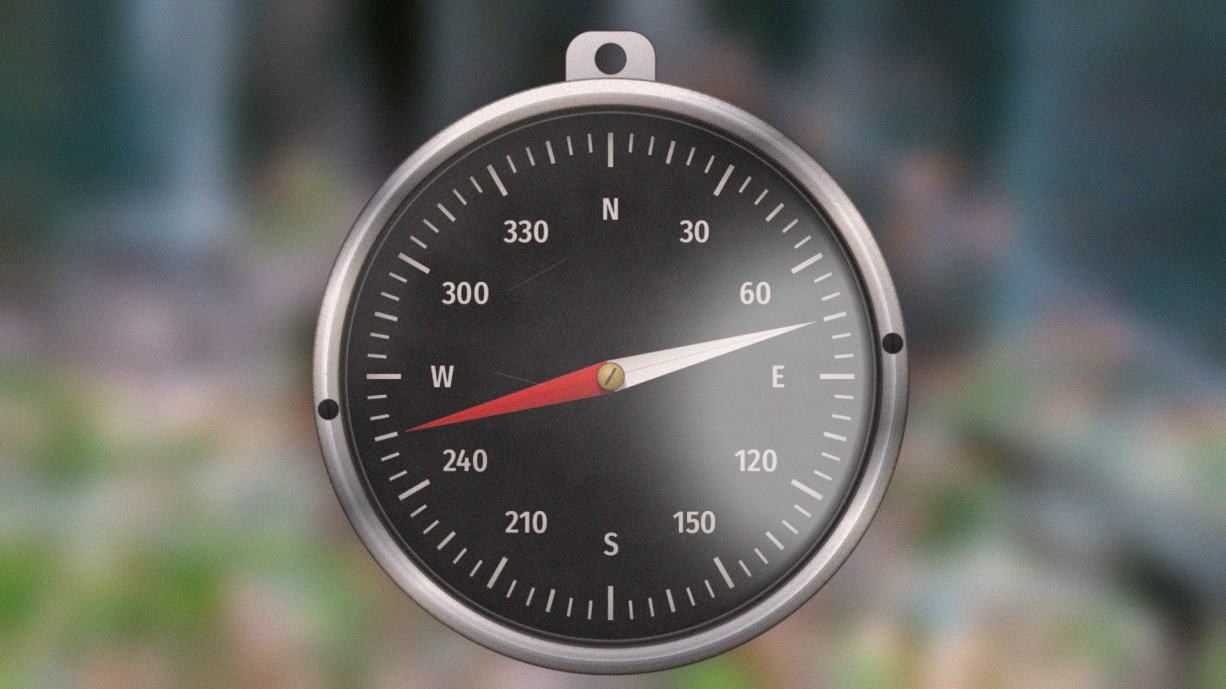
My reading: 255 (°)
